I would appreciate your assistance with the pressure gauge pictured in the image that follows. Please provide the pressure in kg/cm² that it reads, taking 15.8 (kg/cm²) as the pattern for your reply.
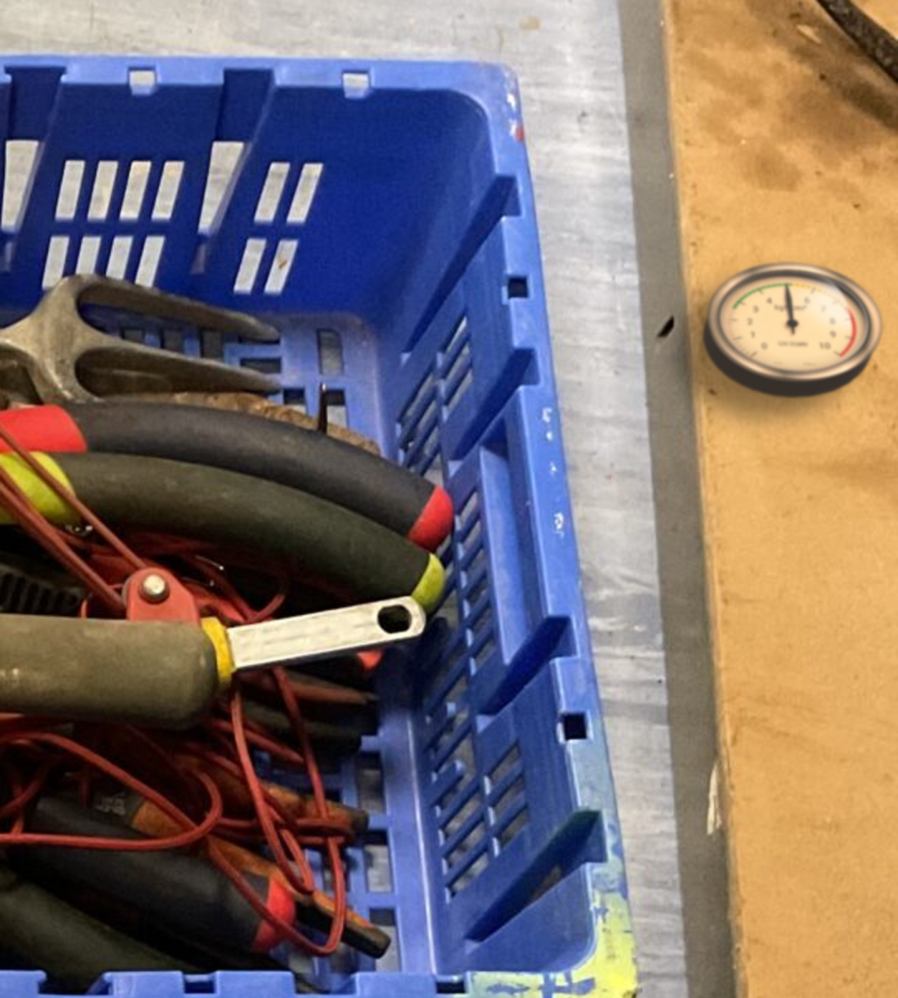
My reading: 5 (kg/cm²)
